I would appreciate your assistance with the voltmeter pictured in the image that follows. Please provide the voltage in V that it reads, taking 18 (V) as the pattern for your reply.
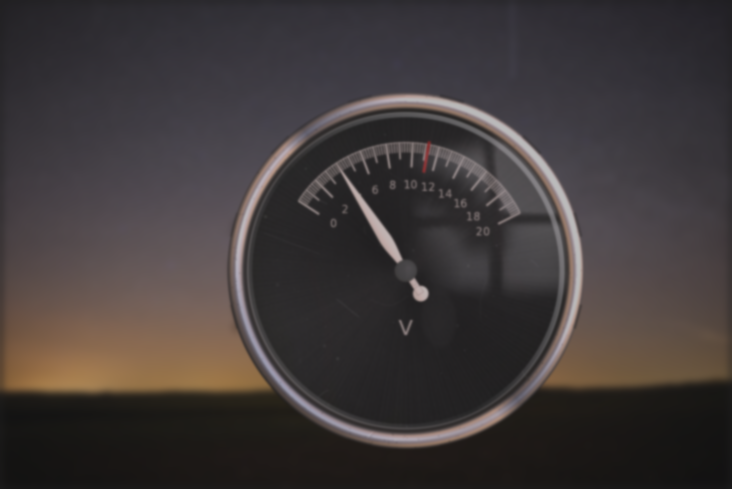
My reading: 4 (V)
